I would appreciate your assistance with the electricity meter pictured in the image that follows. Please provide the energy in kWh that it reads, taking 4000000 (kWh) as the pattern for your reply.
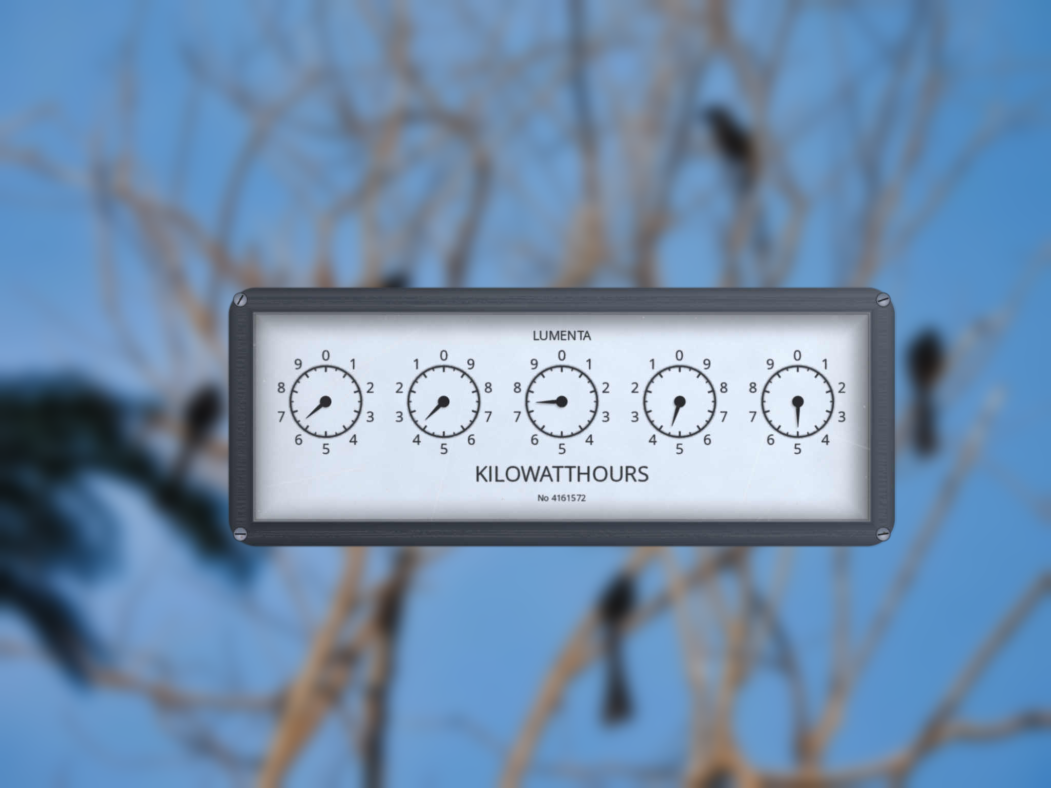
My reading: 63745 (kWh)
